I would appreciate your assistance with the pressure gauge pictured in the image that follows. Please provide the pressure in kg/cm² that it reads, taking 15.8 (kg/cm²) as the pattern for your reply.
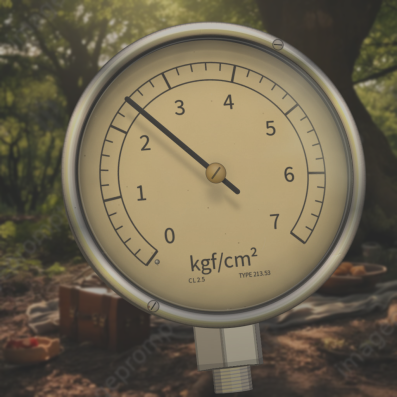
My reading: 2.4 (kg/cm²)
